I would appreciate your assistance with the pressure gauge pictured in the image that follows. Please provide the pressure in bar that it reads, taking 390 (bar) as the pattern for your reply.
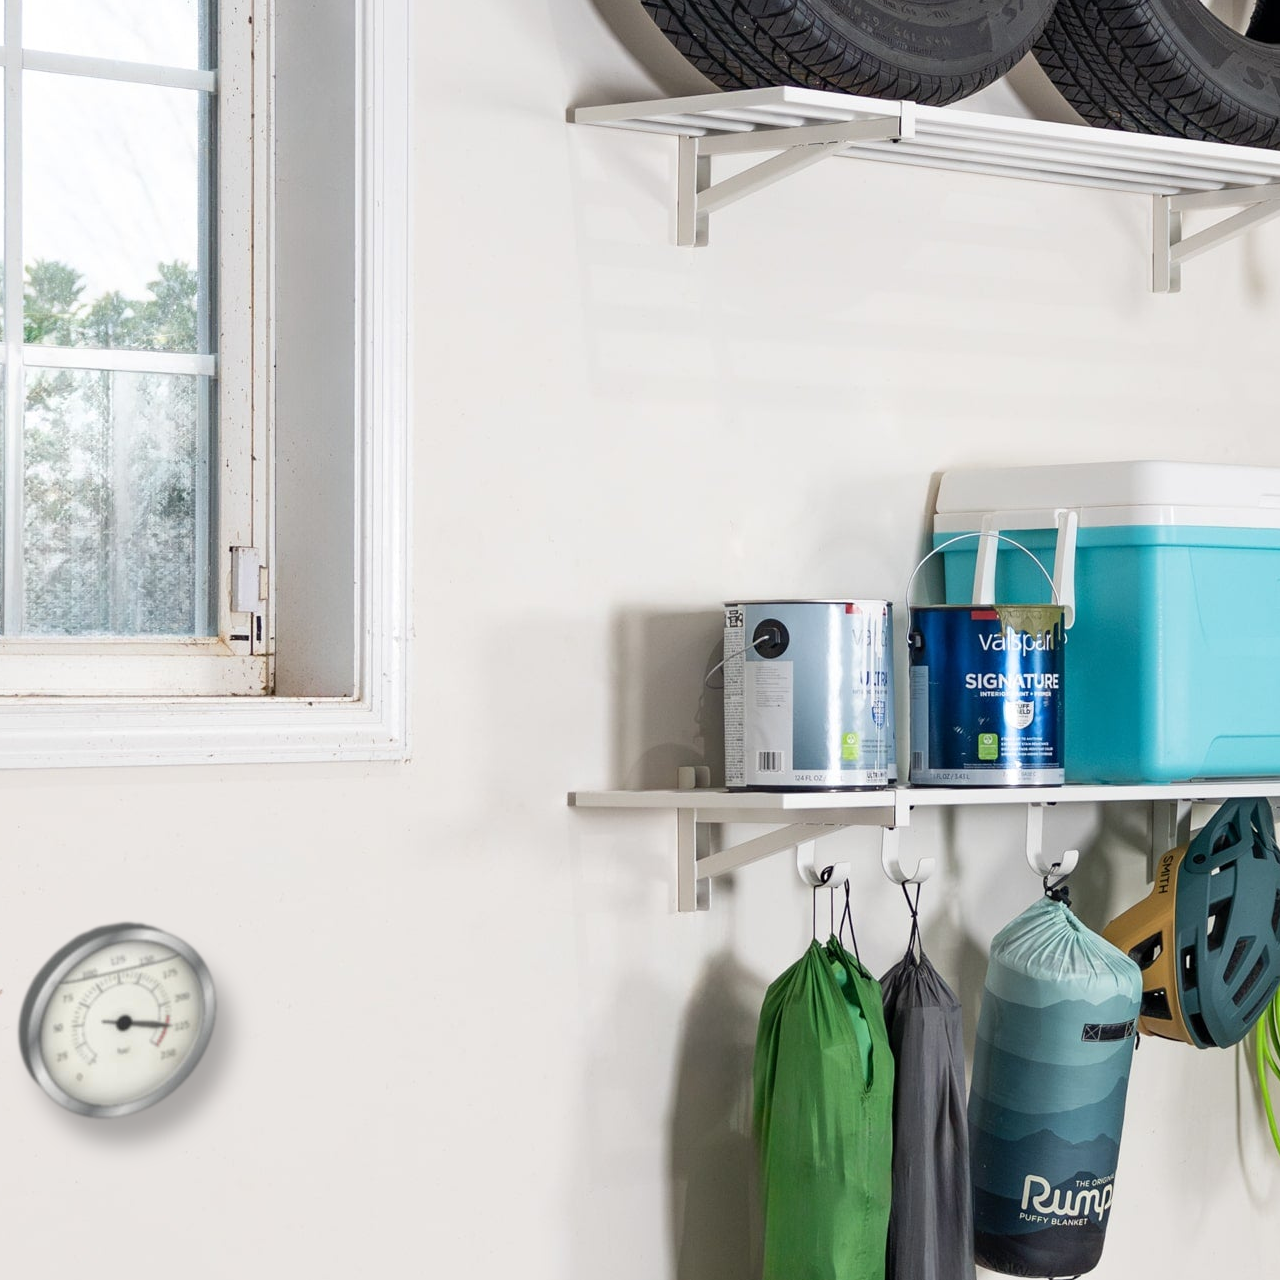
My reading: 225 (bar)
